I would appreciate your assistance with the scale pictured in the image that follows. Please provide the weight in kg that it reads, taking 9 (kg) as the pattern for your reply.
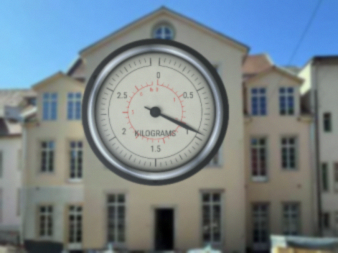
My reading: 0.95 (kg)
